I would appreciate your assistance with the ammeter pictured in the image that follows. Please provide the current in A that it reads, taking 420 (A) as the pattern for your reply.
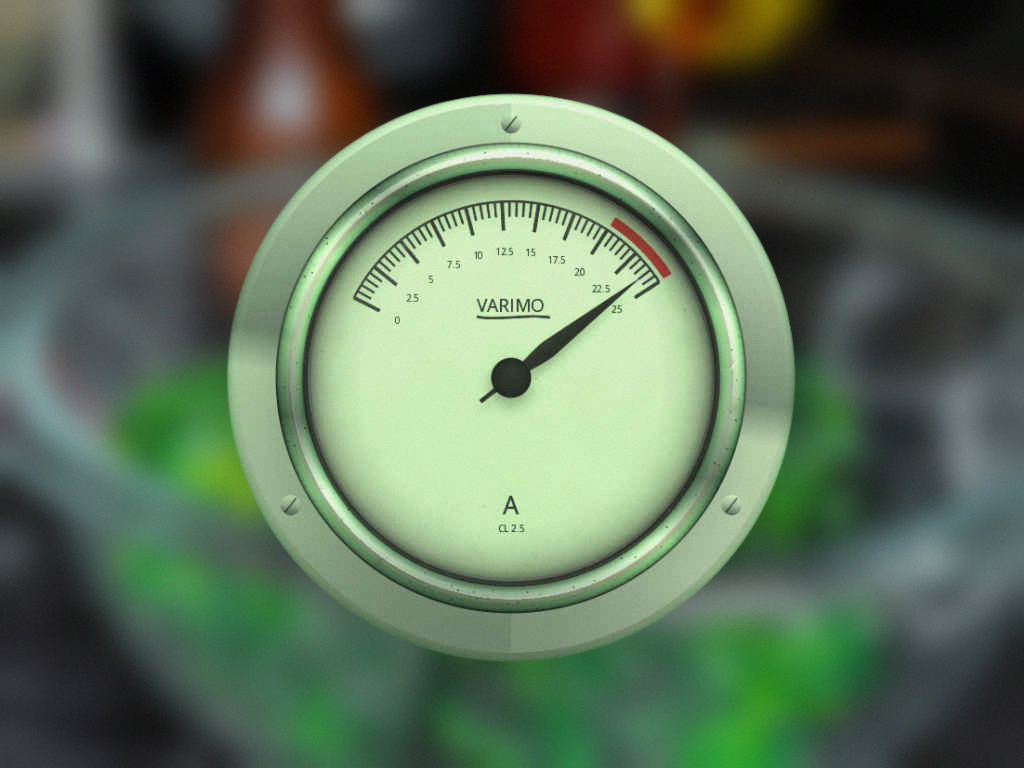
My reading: 24 (A)
